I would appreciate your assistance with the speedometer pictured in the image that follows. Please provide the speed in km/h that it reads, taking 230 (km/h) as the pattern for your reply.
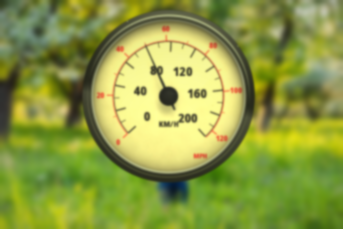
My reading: 80 (km/h)
